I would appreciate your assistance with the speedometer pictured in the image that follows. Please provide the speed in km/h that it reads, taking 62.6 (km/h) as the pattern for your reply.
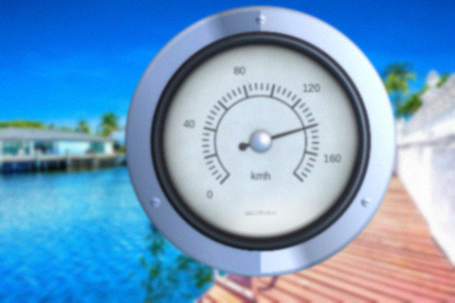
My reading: 140 (km/h)
